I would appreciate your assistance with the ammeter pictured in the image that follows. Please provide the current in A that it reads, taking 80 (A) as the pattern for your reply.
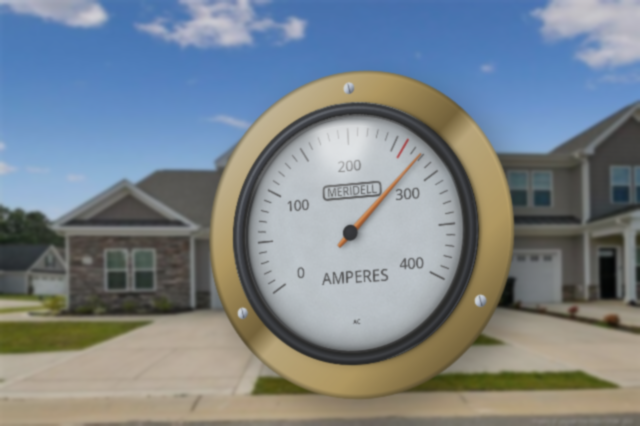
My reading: 280 (A)
